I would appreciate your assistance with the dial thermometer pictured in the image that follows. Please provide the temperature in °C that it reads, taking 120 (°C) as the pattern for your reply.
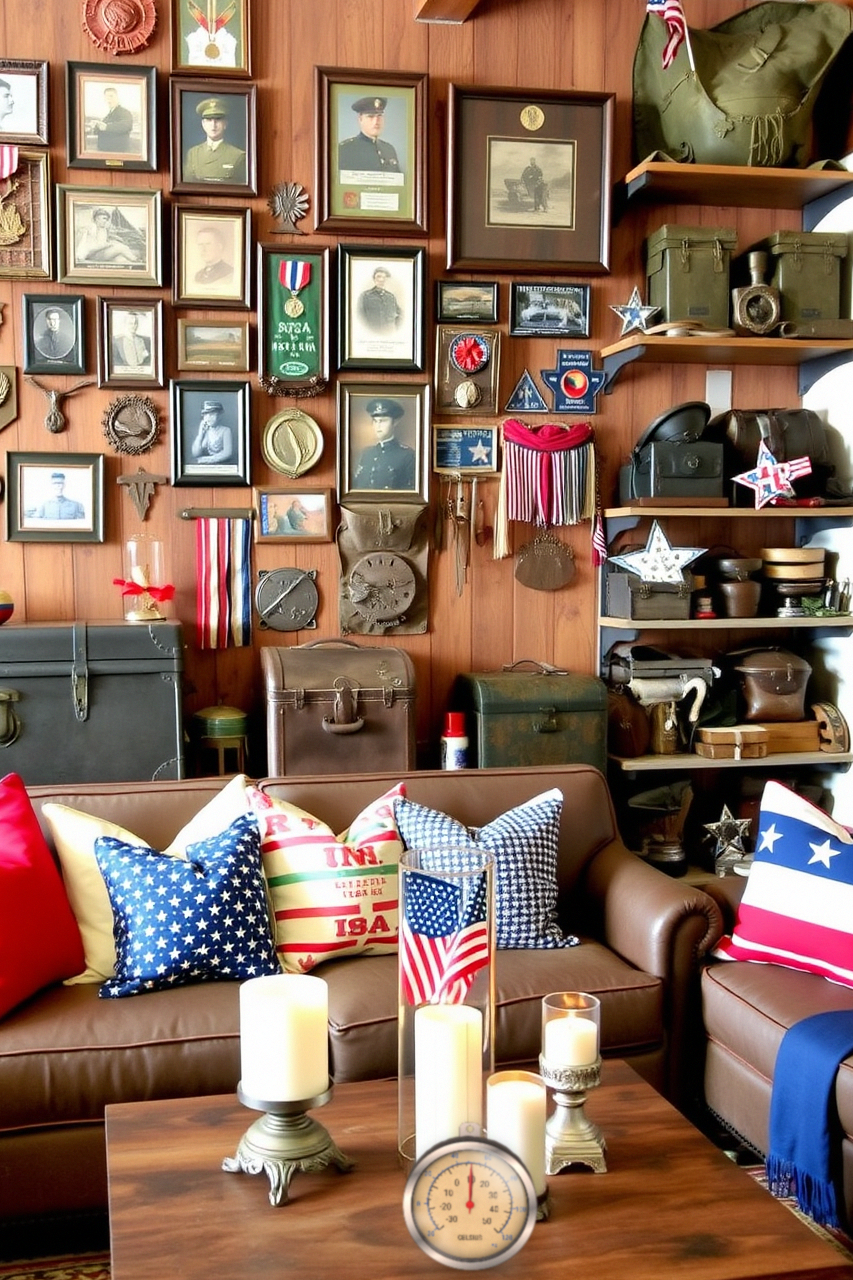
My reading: 10 (°C)
